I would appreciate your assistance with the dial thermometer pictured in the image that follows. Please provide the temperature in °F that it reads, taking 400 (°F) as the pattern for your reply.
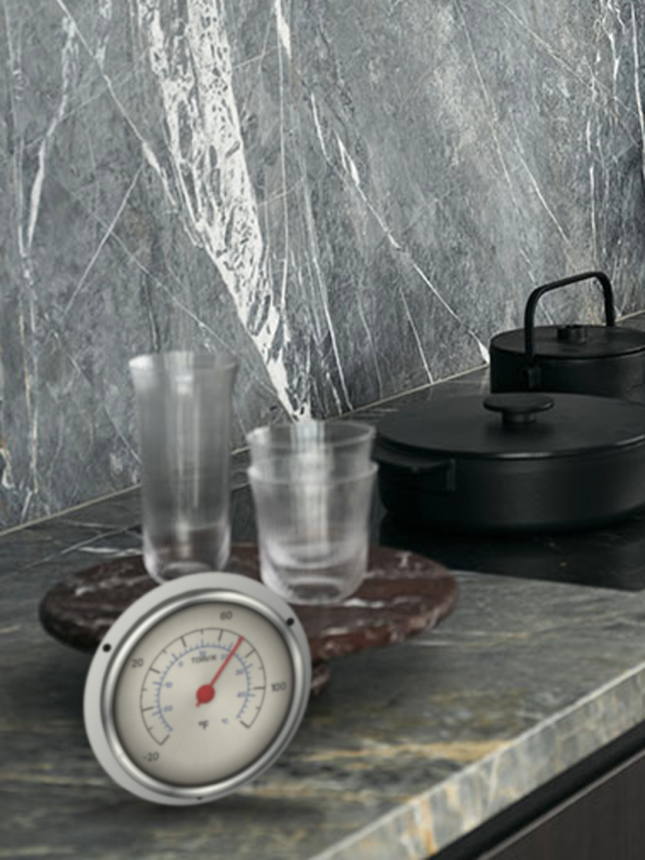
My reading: 70 (°F)
